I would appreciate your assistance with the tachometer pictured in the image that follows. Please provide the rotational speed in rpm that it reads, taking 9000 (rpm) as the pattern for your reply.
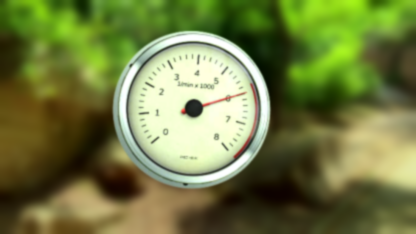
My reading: 6000 (rpm)
